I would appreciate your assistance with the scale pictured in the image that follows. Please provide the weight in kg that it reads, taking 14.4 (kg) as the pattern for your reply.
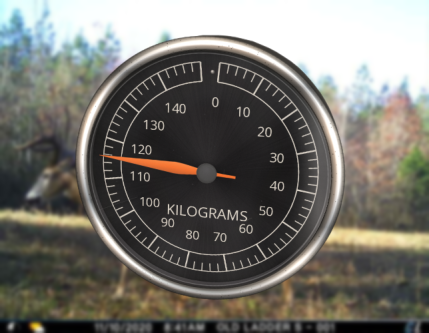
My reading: 116 (kg)
